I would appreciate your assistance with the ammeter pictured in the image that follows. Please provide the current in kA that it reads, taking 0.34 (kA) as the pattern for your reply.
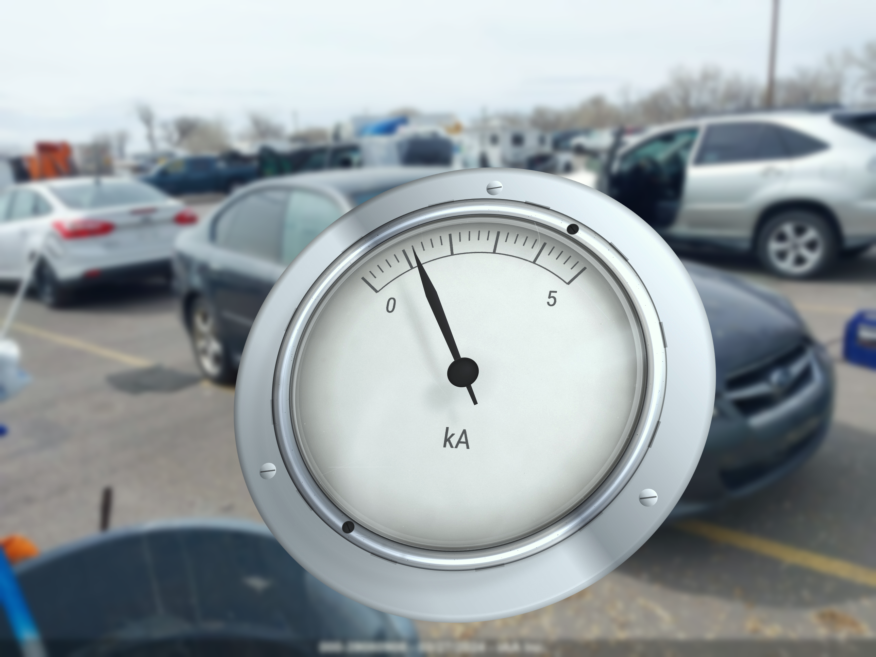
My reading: 1.2 (kA)
